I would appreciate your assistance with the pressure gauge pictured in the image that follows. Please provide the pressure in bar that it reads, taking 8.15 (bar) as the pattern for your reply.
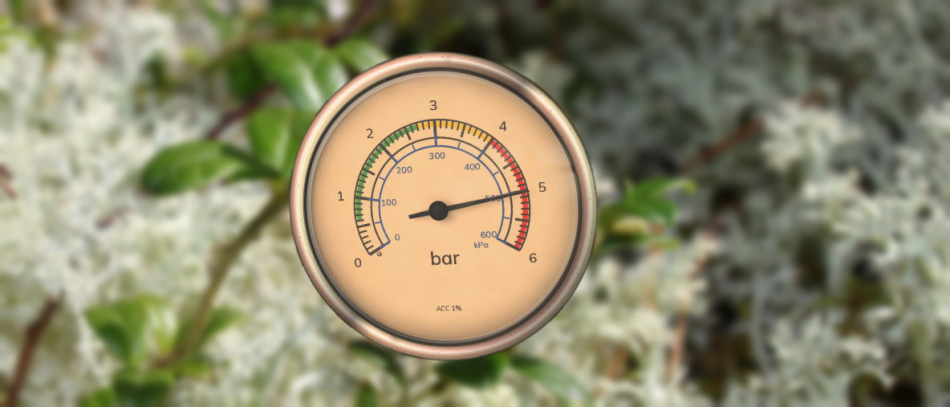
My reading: 5 (bar)
